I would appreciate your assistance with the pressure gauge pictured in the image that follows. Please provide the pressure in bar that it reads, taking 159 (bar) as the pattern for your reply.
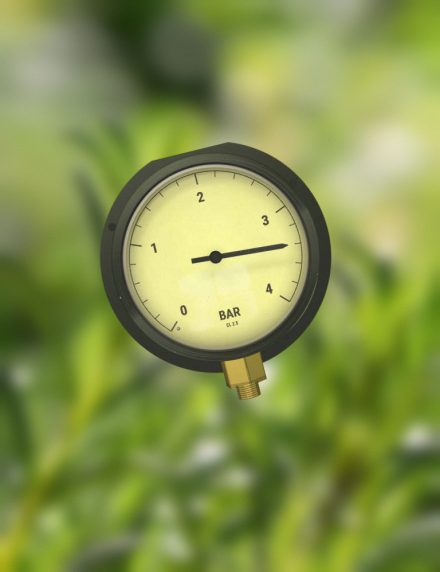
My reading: 3.4 (bar)
